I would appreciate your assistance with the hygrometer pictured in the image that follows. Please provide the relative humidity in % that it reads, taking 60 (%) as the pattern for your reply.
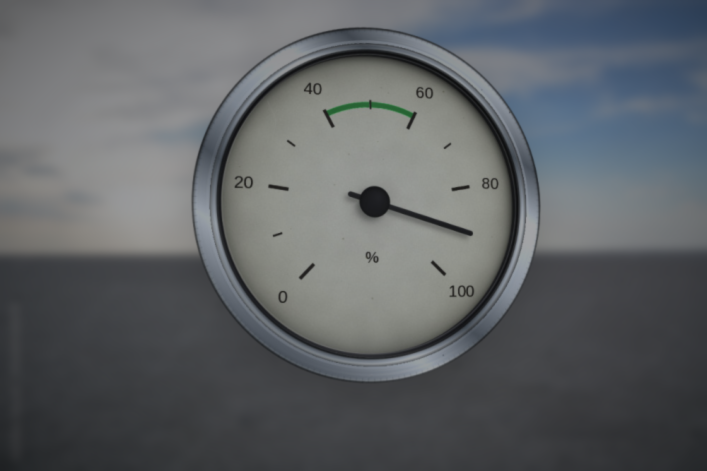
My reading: 90 (%)
